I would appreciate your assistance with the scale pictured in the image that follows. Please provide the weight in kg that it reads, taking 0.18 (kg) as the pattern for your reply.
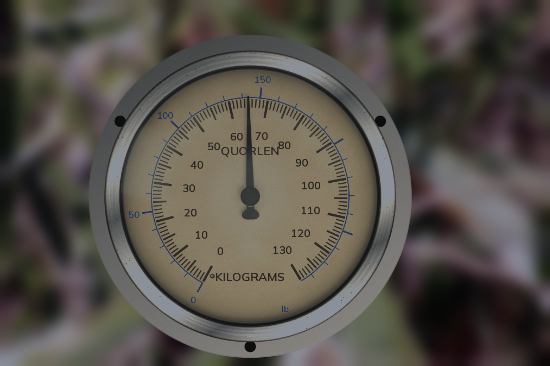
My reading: 65 (kg)
